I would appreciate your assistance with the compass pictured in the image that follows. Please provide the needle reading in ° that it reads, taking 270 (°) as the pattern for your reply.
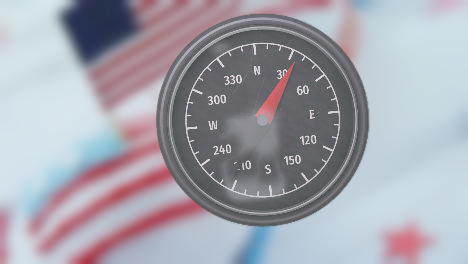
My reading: 35 (°)
